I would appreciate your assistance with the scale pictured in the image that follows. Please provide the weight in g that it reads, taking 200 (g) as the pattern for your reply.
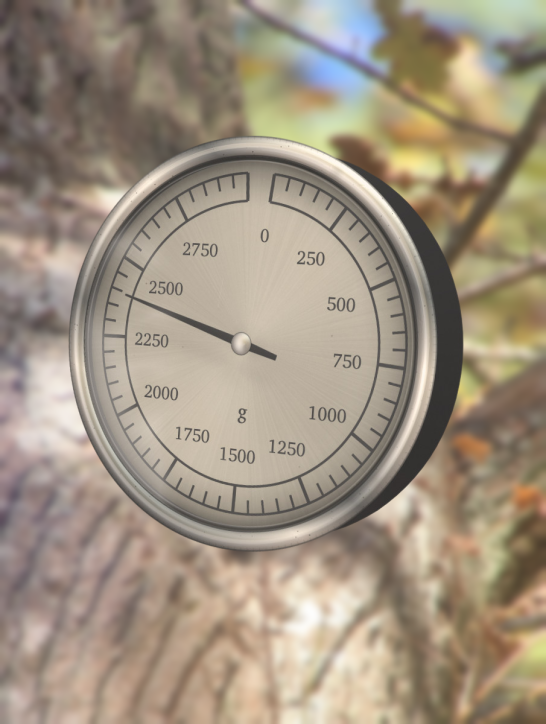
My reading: 2400 (g)
